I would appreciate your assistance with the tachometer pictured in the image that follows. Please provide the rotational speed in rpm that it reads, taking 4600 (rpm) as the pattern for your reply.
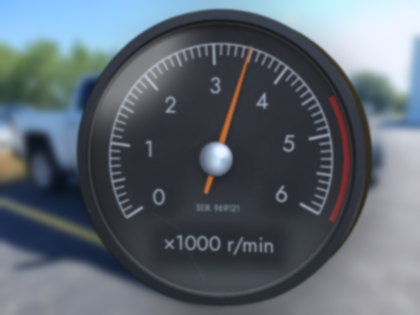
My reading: 3500 (rpm)
